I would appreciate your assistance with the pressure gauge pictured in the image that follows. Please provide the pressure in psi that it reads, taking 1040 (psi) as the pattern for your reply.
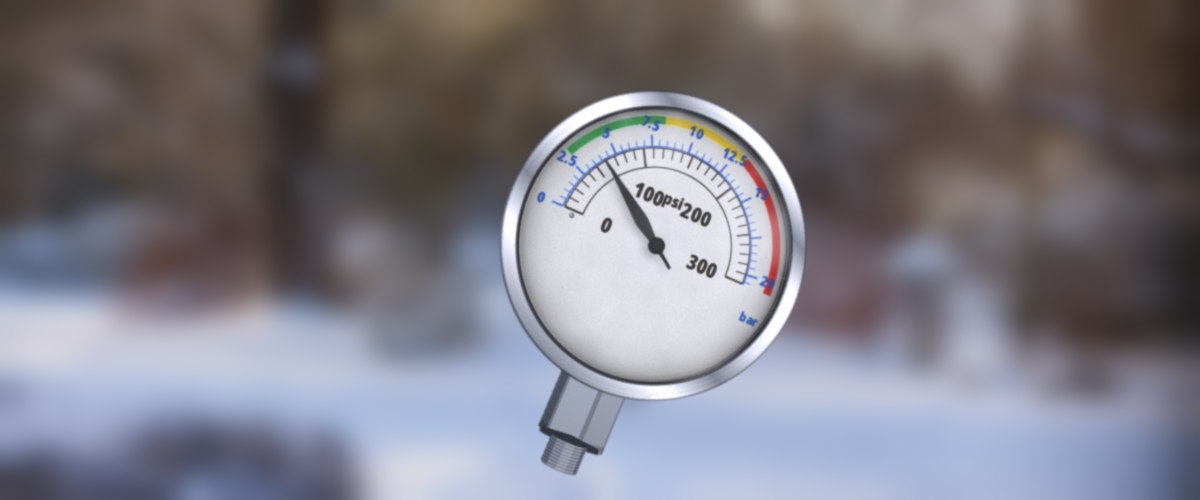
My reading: 60 (psi)
